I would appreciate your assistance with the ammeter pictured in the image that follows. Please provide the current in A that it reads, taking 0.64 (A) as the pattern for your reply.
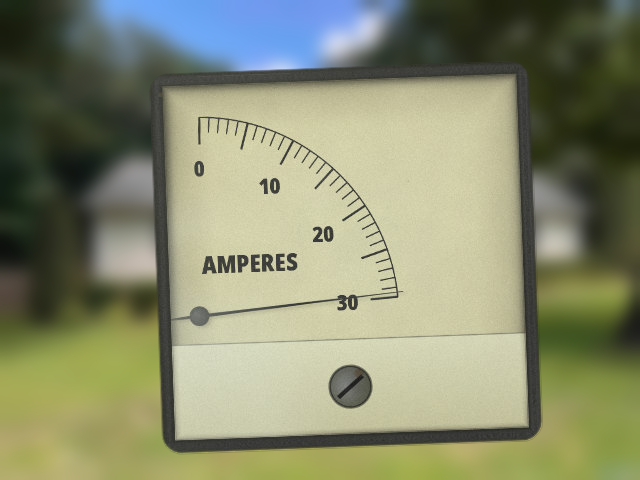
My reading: 29.5 (A)
